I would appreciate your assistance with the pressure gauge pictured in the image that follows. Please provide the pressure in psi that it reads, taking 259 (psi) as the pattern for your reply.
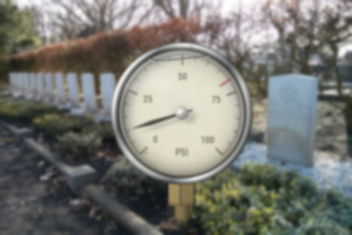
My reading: 10 (psi)
